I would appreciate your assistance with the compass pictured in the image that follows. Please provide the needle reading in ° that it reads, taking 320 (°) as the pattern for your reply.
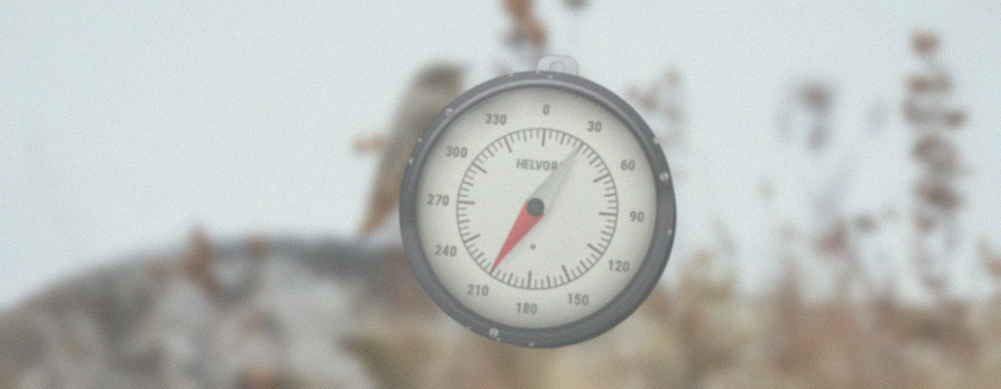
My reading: 210 (°)
